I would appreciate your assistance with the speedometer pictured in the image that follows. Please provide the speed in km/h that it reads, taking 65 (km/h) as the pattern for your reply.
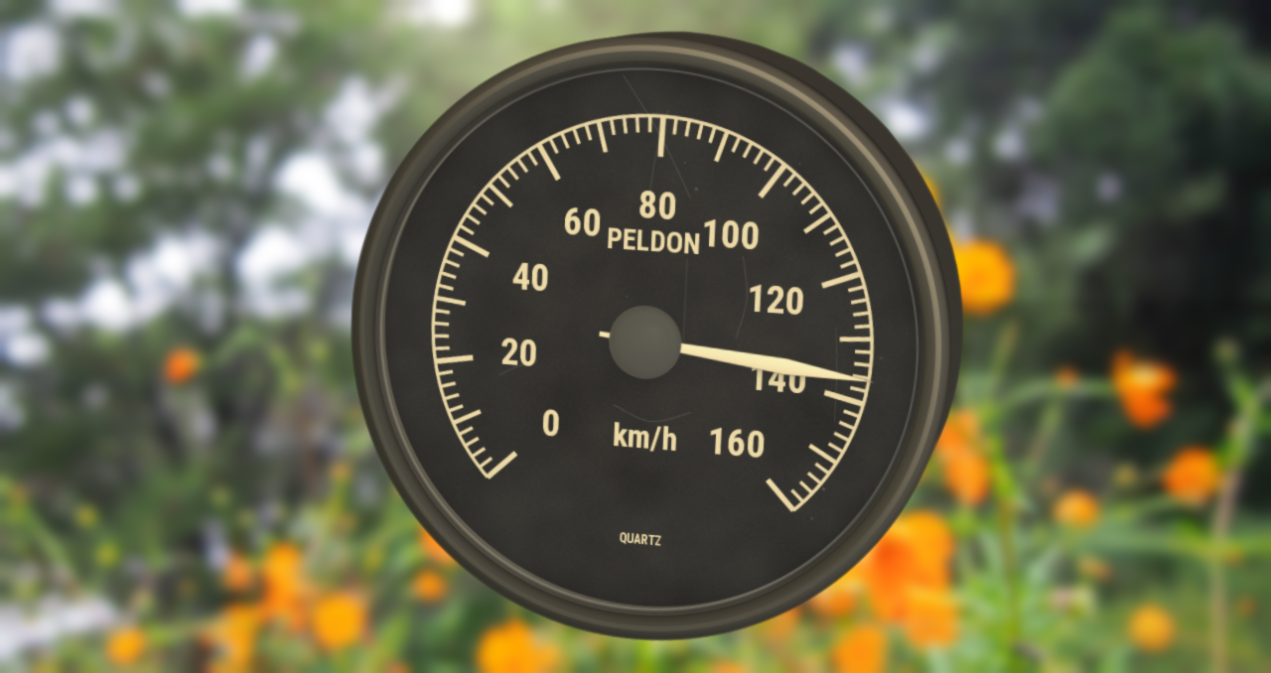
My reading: 136 (km/h)
